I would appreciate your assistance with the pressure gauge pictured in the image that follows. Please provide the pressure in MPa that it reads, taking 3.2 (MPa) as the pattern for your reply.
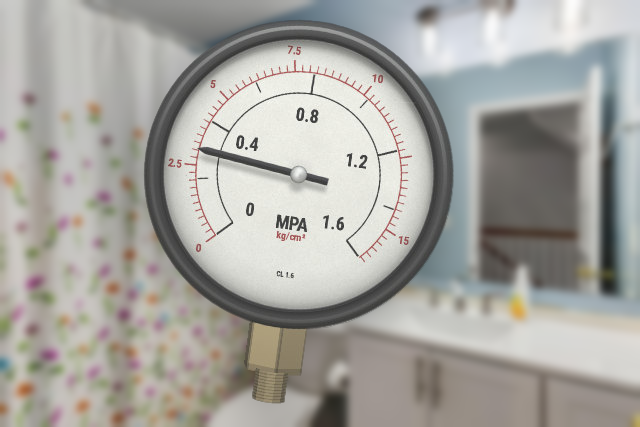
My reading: 0.3 (MPa)
